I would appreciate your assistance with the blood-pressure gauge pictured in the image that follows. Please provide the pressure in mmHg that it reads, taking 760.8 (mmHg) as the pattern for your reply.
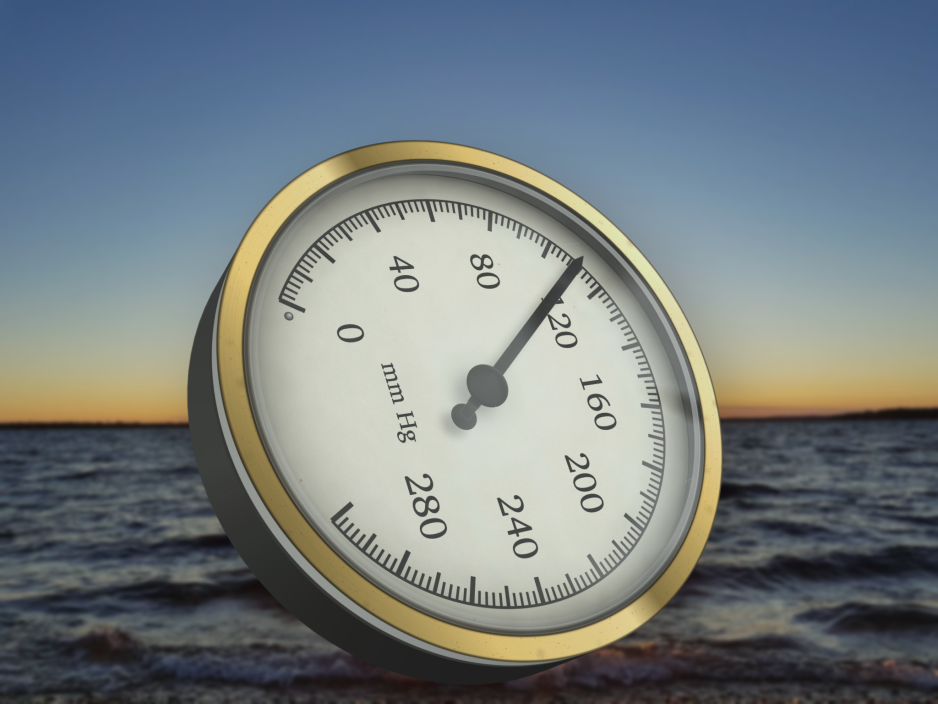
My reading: 110 (mmHg)
